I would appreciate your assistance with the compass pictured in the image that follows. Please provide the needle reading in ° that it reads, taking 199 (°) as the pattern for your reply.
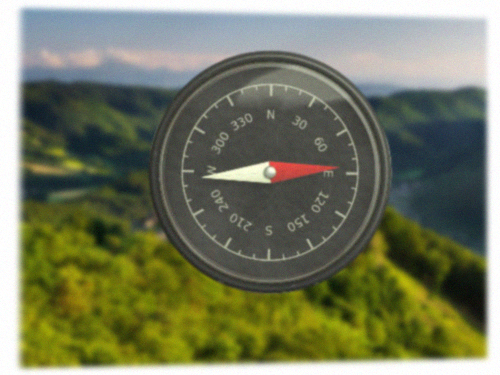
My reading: 85 (°)
